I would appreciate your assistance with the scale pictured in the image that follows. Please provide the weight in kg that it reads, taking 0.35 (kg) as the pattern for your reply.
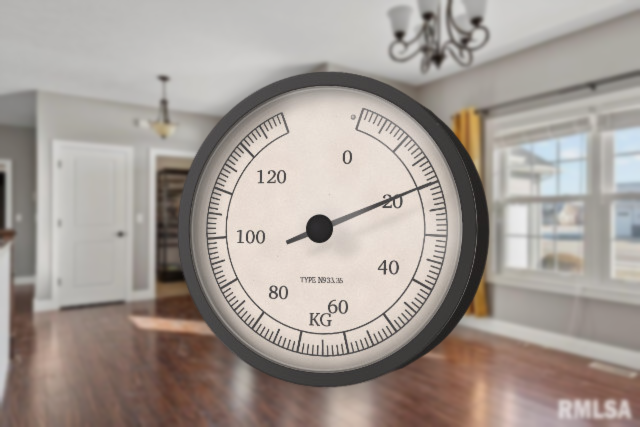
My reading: 20 (kg)
